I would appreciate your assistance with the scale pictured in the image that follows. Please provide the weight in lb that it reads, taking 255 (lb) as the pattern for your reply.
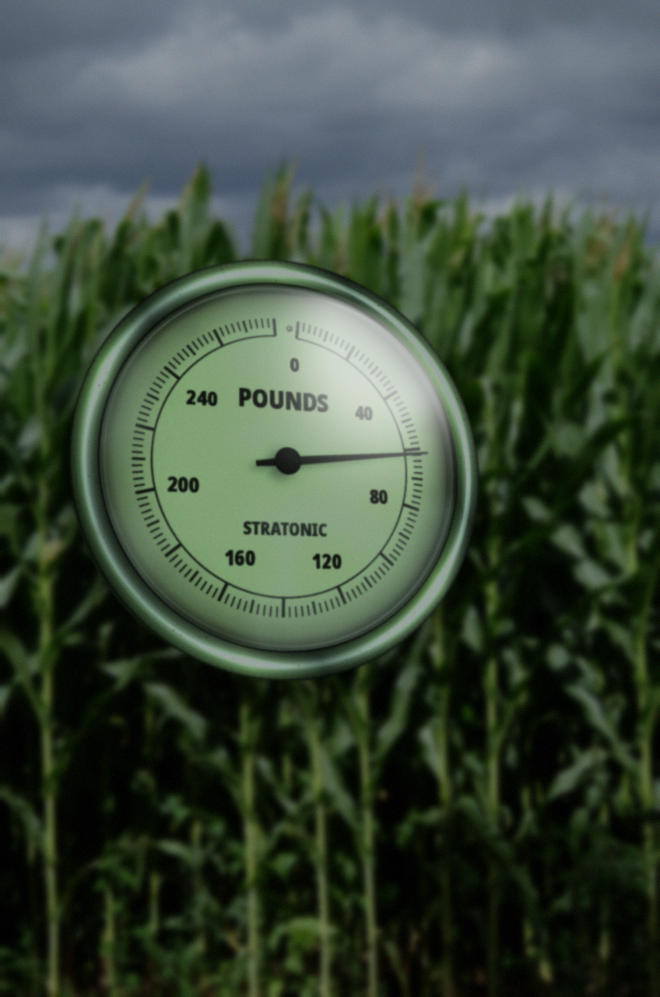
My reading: 62 (lb)
